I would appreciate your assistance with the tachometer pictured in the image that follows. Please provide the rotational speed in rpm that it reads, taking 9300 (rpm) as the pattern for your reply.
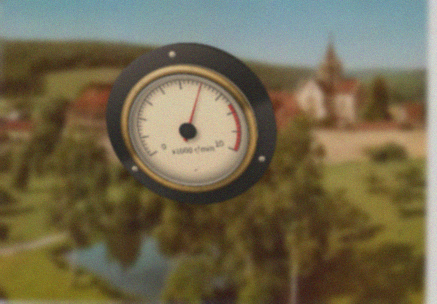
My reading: 6000 (rpm)
